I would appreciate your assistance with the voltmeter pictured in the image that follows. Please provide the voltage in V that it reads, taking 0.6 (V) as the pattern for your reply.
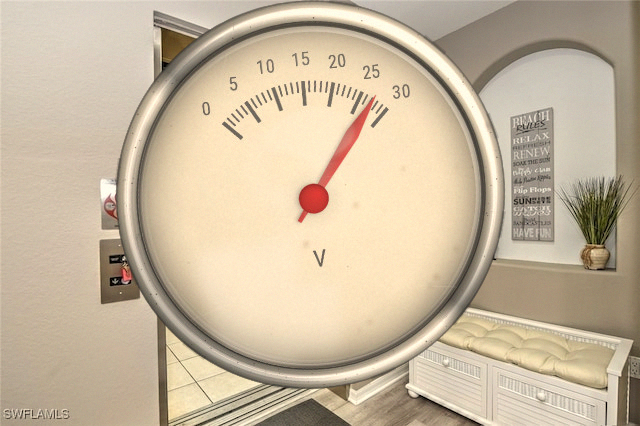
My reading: 27 (V)
